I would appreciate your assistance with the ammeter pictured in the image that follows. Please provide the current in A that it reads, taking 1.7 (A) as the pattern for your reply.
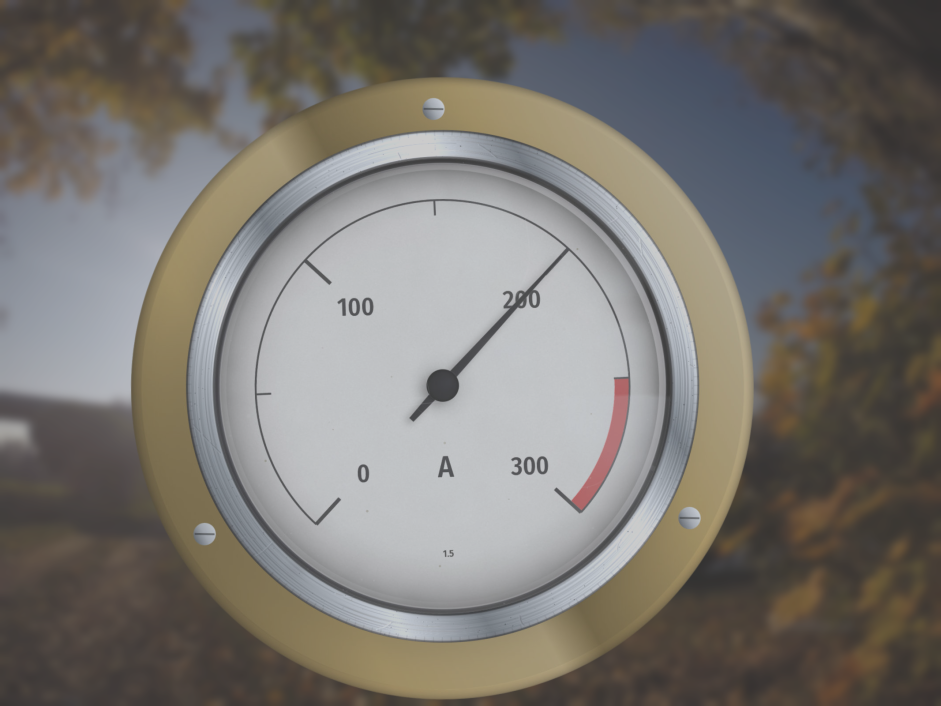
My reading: 200 (A)
